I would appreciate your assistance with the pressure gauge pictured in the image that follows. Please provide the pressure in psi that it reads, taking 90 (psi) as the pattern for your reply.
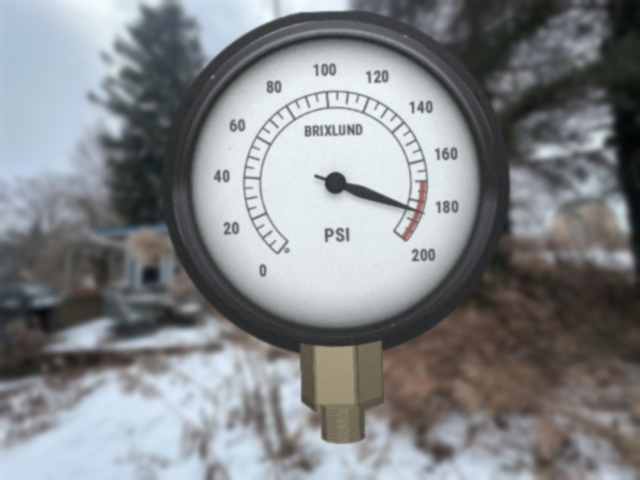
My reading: 185 (psi)
